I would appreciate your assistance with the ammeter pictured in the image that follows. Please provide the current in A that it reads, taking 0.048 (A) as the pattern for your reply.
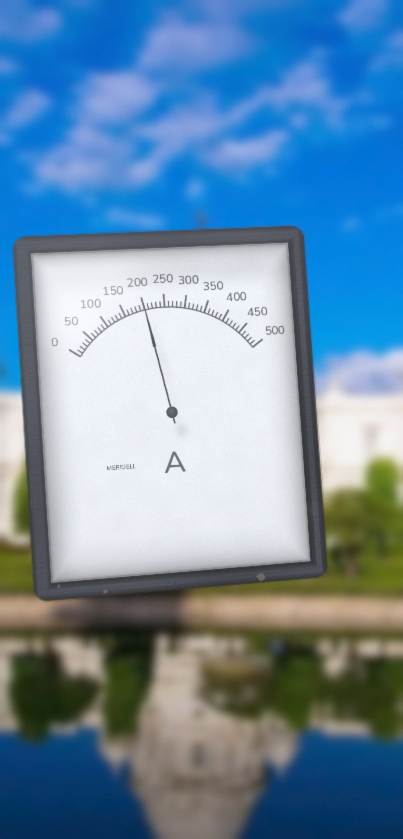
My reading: 200 (A)
